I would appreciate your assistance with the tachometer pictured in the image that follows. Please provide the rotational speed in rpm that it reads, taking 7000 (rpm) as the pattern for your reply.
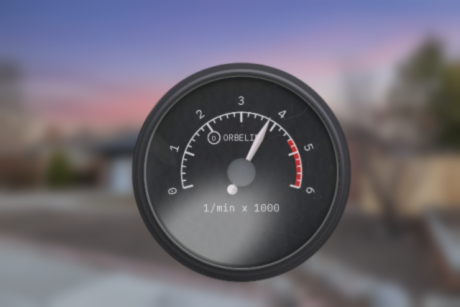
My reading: 3800 (rpm)
